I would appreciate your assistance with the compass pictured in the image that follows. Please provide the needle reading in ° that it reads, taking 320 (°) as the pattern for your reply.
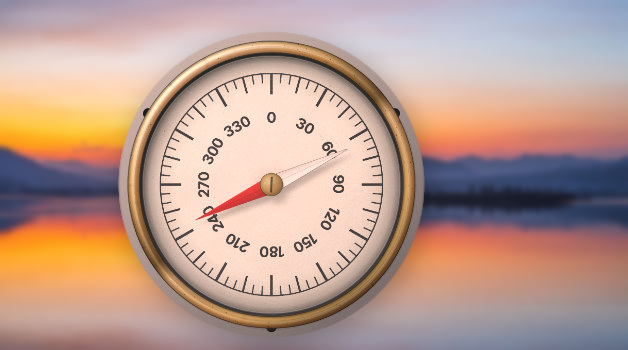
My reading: 245 (°)
